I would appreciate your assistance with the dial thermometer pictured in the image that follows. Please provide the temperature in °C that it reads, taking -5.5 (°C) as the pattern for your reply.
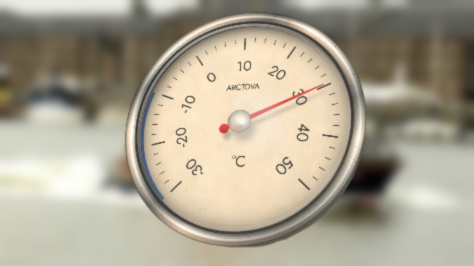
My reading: 30 (°C)
